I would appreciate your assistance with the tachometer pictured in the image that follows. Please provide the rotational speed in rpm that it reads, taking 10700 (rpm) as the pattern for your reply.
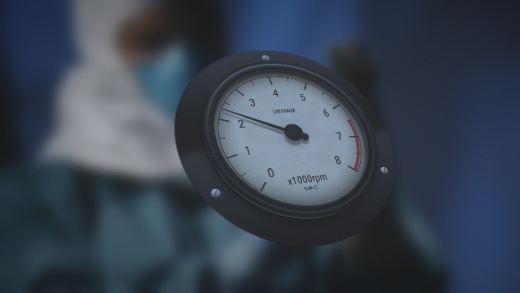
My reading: 2250 (rpm)
